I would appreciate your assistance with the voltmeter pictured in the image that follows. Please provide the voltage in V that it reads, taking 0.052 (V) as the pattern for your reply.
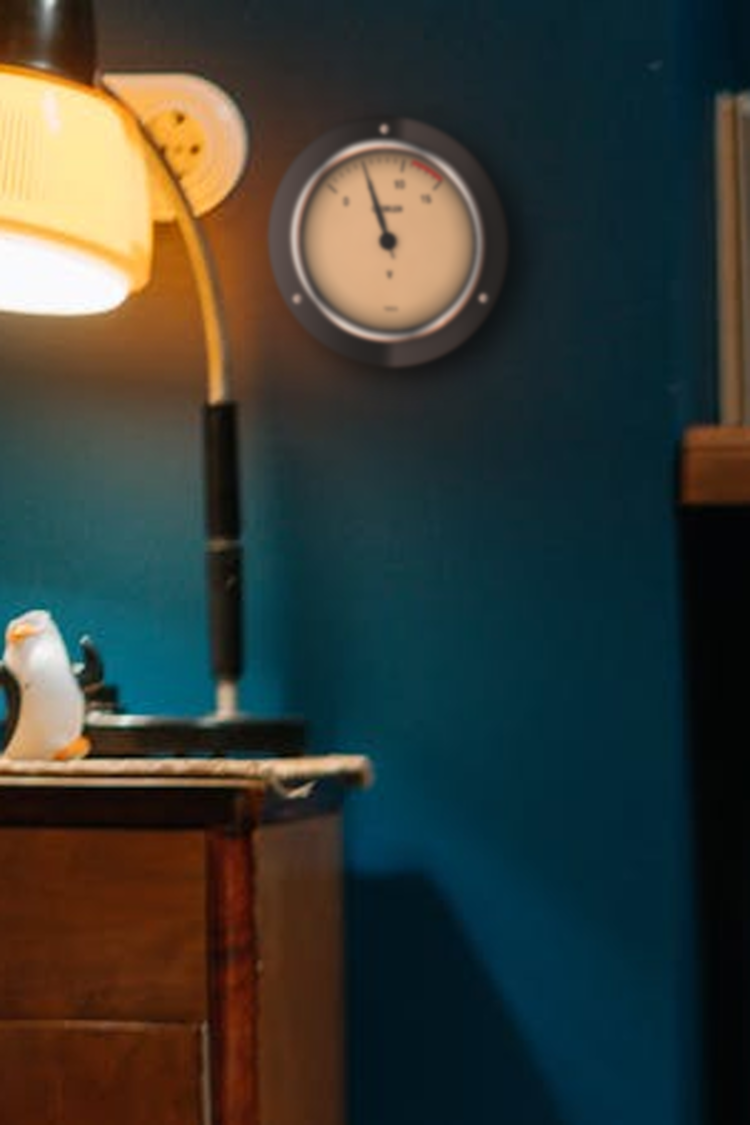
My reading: 5 (V)
